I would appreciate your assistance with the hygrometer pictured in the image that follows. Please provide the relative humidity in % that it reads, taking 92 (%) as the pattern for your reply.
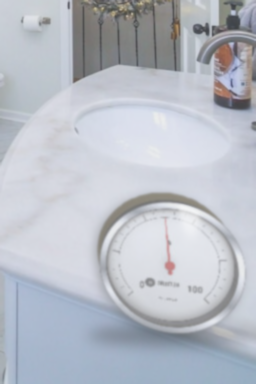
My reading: 48 (%)
